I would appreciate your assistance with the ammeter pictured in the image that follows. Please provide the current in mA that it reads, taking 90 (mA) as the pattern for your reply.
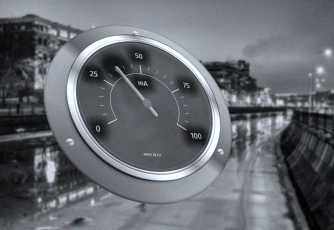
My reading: 35 (mA)
